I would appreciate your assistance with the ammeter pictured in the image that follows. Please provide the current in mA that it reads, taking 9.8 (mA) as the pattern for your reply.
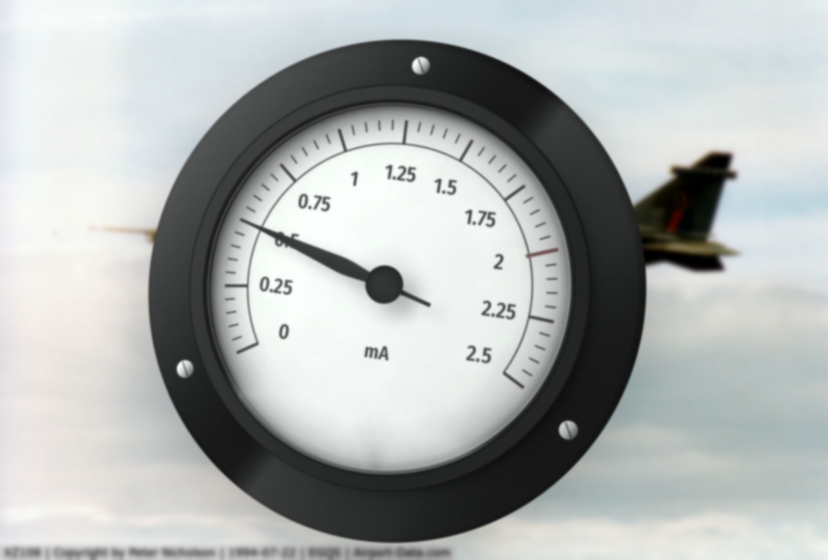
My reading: 0.5 (mA)
